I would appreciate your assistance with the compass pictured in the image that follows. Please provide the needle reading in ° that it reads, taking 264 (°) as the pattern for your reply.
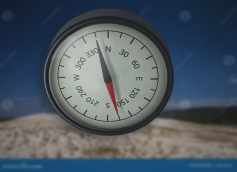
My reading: 165 (°)
